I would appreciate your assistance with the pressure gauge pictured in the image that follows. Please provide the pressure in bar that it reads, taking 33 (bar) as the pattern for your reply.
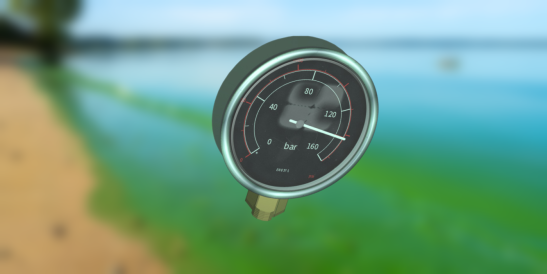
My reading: 140 (bar)
